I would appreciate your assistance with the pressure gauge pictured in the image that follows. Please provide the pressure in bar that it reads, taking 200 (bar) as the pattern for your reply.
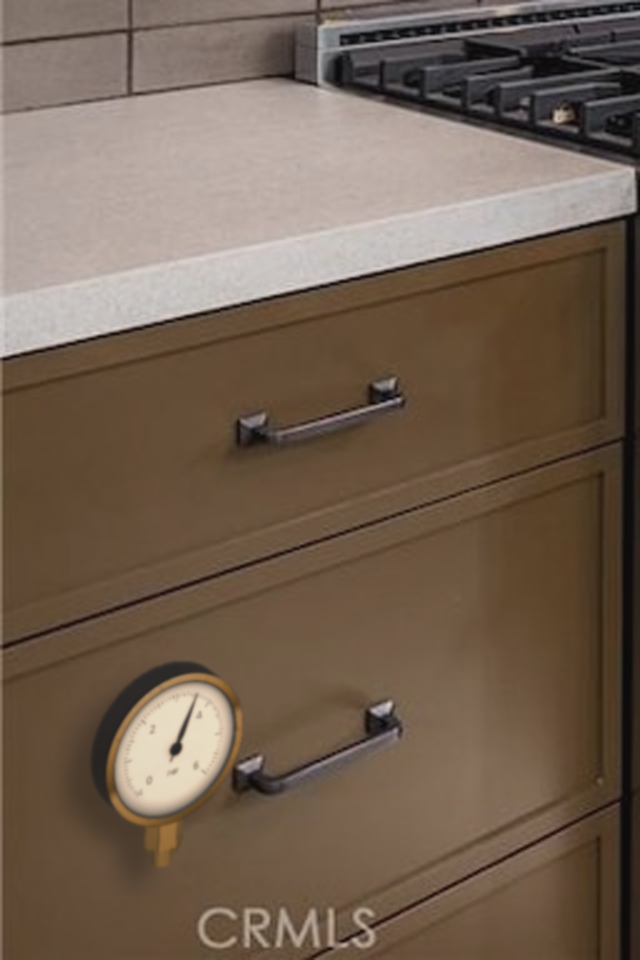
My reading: 3.5 (bar)
